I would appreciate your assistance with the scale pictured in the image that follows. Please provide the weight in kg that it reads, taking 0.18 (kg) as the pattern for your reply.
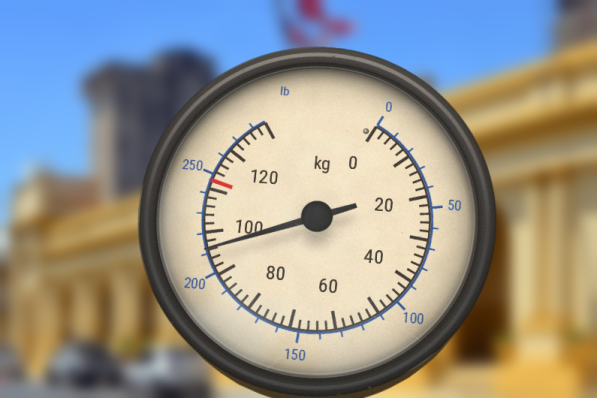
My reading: 96 (kg)
